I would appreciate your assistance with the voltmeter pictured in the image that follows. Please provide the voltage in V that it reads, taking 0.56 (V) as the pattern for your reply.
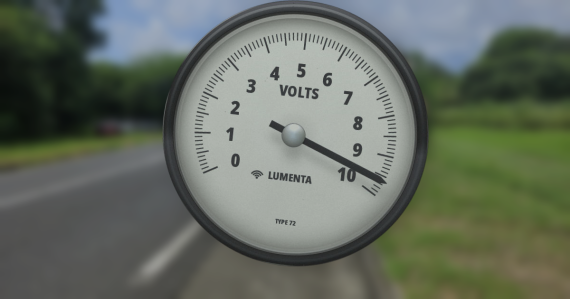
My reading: 9.6 (V)
